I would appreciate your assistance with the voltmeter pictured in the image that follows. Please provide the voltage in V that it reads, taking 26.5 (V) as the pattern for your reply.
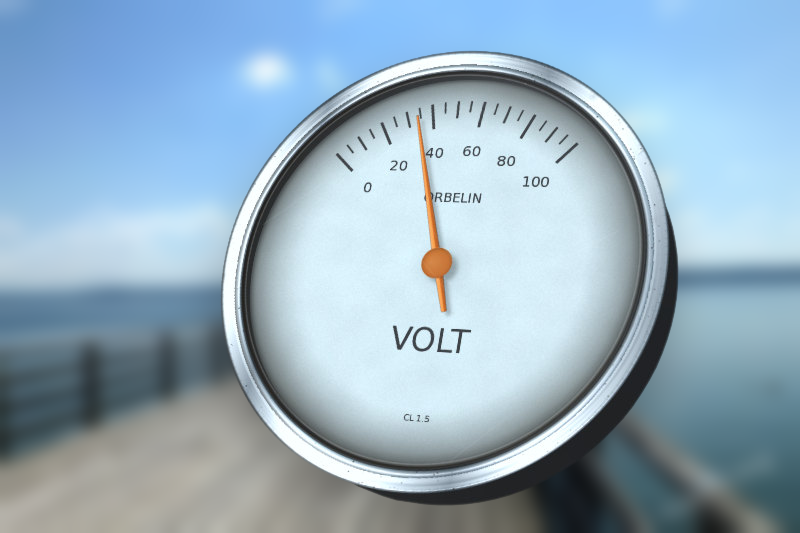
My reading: 35 (V)
